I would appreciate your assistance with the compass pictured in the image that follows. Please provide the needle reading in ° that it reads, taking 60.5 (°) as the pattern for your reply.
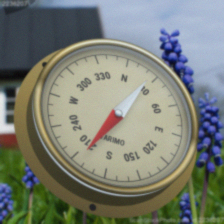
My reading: 205 (°)
